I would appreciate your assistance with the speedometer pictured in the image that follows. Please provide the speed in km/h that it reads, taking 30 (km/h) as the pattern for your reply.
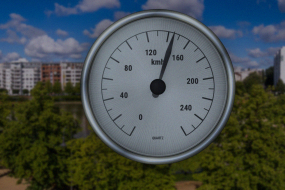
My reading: 145 (km/h)
